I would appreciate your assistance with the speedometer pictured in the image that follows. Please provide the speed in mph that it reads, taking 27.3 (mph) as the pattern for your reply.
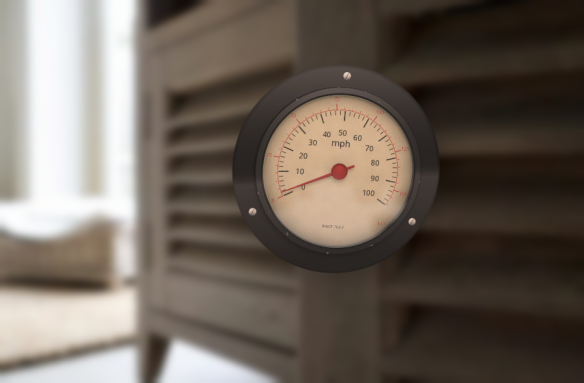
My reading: 2 (mph)
